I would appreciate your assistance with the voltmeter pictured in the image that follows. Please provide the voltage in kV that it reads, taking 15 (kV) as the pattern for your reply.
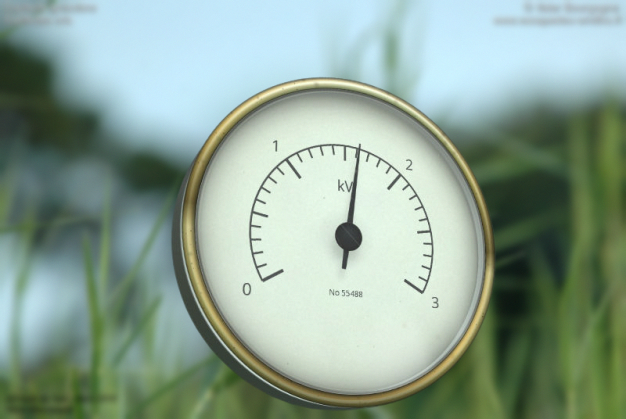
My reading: 1.6 (kV)
